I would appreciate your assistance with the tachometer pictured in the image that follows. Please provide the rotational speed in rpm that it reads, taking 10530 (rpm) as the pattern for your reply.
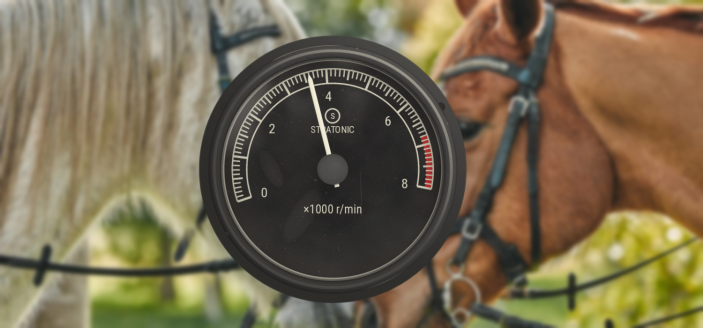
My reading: 3600 (rpm)
